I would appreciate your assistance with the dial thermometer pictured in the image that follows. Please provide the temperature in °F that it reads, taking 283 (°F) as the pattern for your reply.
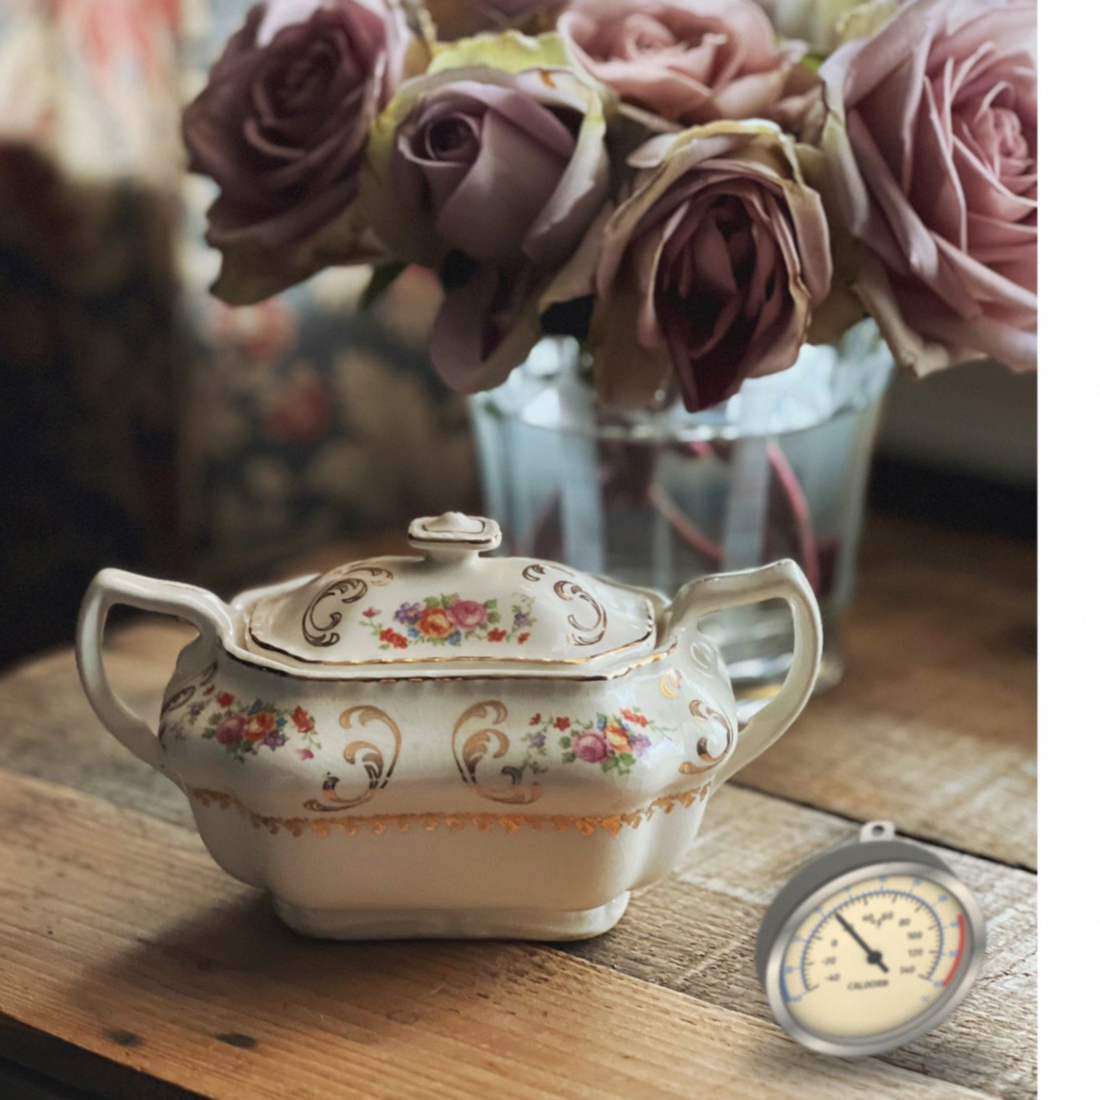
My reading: 20 (°F)
